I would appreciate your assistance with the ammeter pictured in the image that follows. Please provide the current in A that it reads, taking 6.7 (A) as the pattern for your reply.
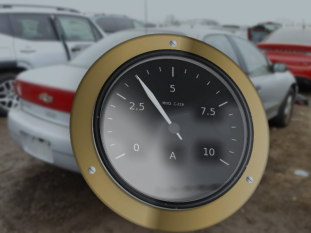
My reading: 3.5 (A)
